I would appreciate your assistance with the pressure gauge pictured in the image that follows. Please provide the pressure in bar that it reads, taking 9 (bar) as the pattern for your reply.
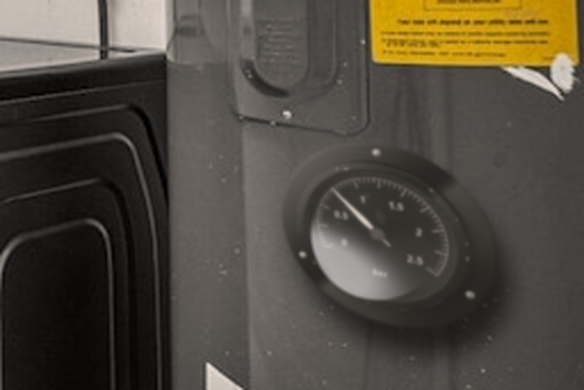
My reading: 0.75 (bar)
